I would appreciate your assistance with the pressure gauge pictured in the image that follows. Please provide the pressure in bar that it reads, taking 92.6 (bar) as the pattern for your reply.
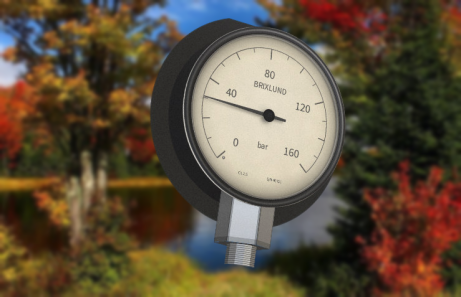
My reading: 30 (bar)
